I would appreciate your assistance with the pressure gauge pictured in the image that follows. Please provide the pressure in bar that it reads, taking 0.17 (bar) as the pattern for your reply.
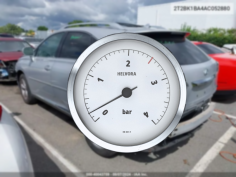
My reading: 0.2 (bar)
